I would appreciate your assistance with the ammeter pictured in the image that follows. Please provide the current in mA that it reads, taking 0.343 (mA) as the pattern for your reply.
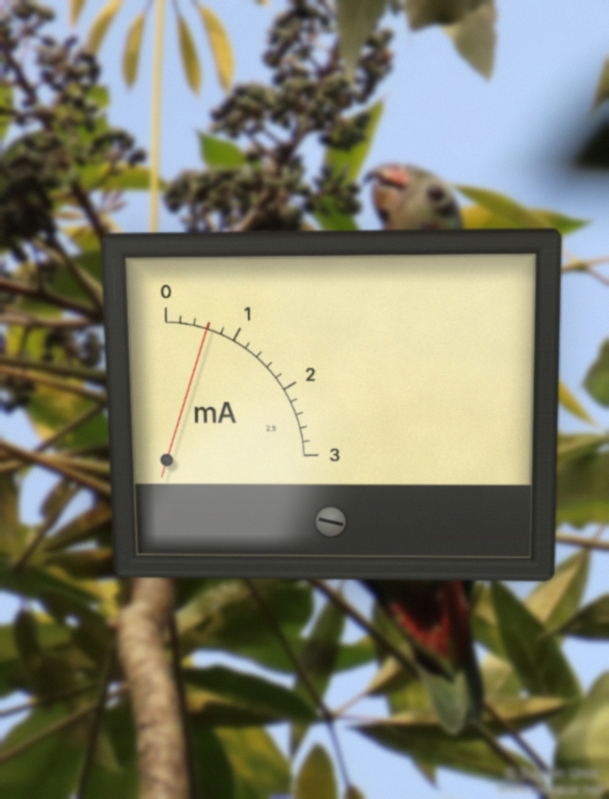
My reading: 0.6 (mA)
